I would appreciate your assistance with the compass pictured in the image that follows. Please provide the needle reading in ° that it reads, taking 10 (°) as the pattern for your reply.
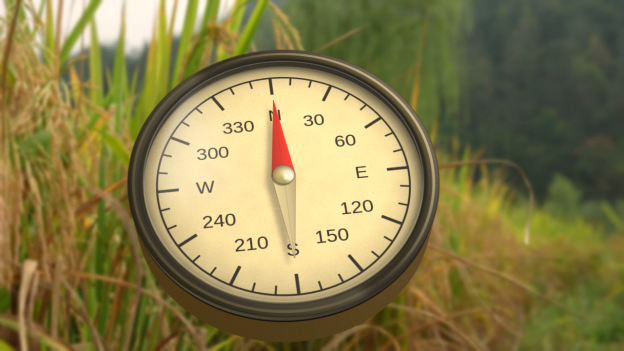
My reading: 0 (°)
